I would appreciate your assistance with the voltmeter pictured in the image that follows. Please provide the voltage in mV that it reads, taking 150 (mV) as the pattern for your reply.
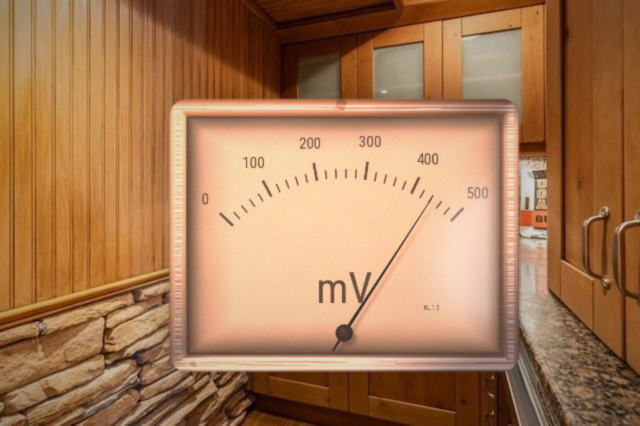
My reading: 440 (mV)
